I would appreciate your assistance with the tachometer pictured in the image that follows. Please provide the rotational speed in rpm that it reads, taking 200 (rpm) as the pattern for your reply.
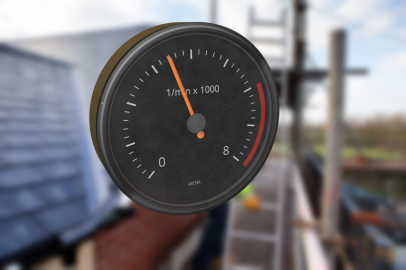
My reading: 3400 (rpm)
